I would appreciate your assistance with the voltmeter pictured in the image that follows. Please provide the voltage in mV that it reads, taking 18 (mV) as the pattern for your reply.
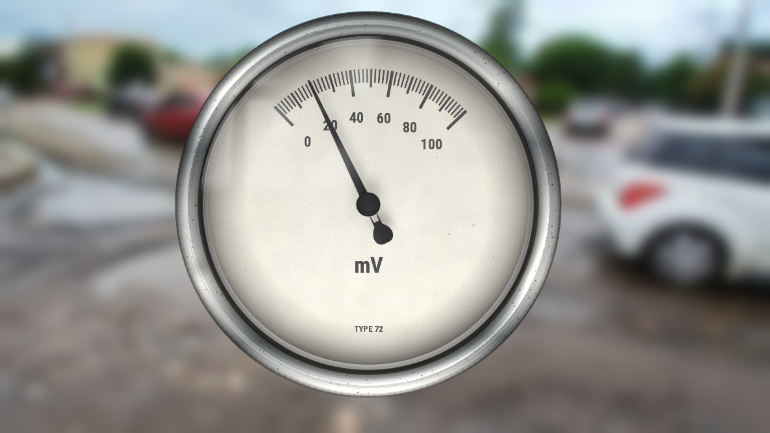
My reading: 20 (mV)
